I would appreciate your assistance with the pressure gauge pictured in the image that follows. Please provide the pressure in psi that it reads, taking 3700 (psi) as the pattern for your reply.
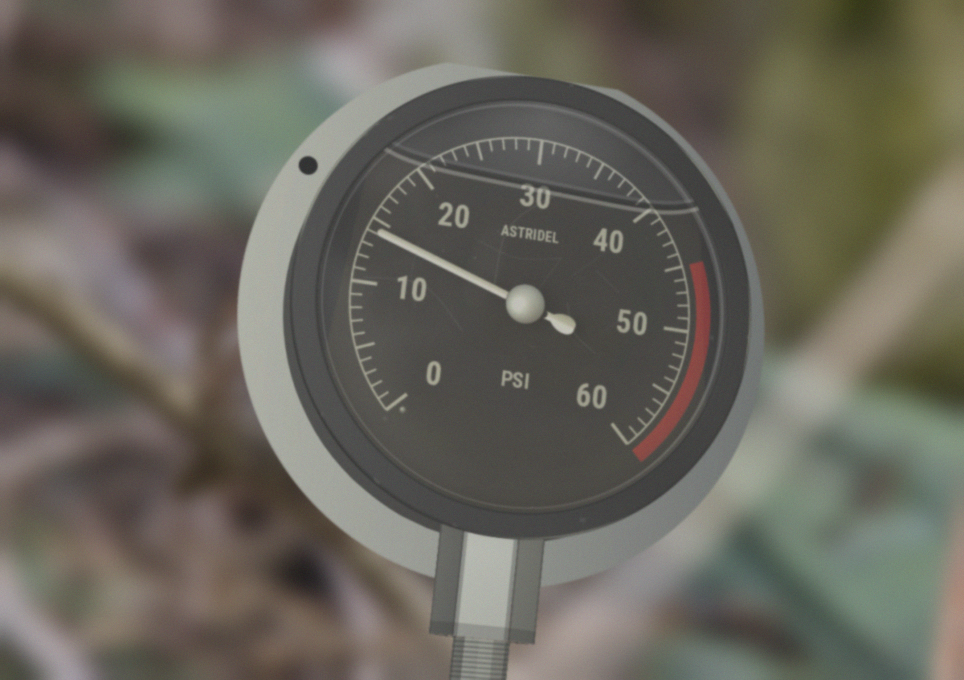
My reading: 14 (psi)
